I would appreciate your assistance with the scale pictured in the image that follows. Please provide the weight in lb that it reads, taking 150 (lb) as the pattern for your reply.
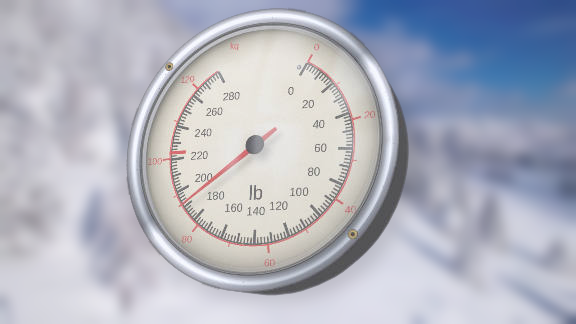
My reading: 190 (lb)
